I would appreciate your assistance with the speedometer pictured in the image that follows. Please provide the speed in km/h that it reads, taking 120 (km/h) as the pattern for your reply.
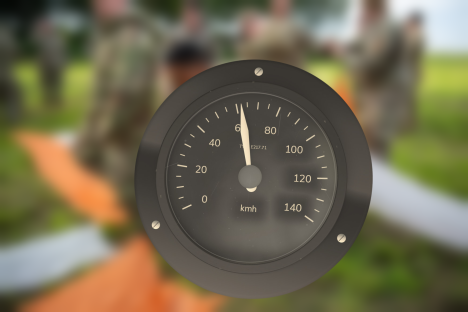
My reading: 62.5 (km/h)
